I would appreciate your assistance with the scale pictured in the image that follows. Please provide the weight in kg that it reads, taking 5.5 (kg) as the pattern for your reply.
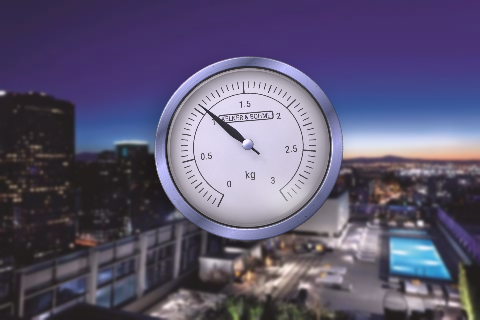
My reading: 1.05 (kg)
